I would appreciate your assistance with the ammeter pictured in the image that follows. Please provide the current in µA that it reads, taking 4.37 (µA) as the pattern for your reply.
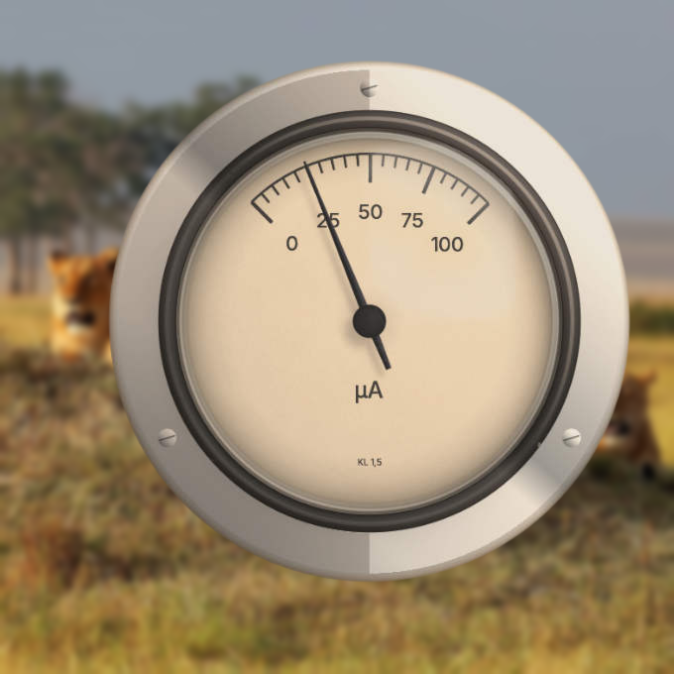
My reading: 25 (µA)
